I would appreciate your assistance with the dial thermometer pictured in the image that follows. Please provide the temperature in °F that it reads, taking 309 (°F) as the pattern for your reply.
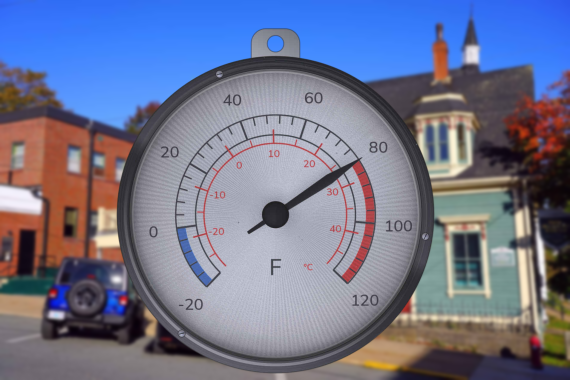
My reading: 80 (°F)
